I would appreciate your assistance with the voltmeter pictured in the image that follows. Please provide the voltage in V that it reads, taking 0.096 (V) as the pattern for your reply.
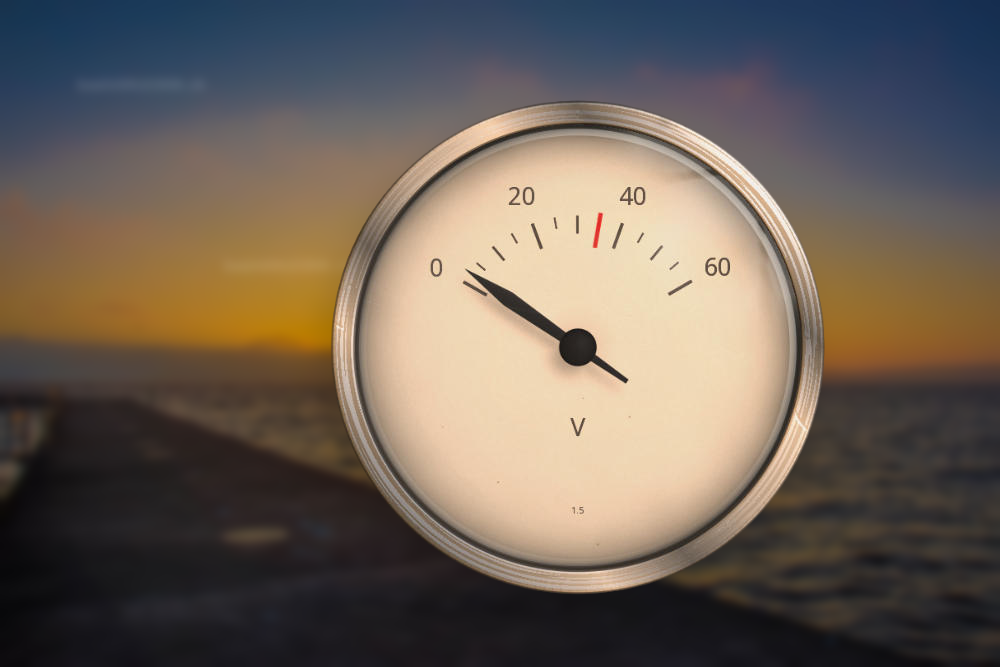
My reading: 2.5 (V)
